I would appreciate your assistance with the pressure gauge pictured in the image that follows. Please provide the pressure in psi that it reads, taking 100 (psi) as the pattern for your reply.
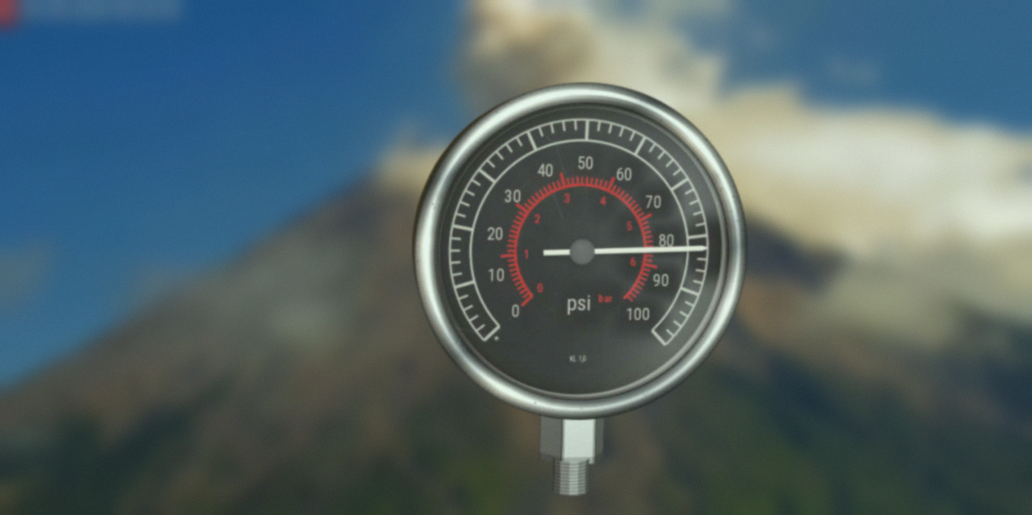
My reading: 82 (psi)
